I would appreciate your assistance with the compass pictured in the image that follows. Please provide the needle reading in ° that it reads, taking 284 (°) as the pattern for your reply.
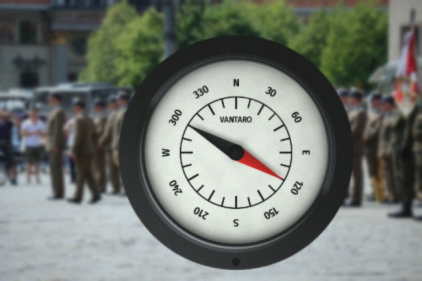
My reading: 120 (°)
